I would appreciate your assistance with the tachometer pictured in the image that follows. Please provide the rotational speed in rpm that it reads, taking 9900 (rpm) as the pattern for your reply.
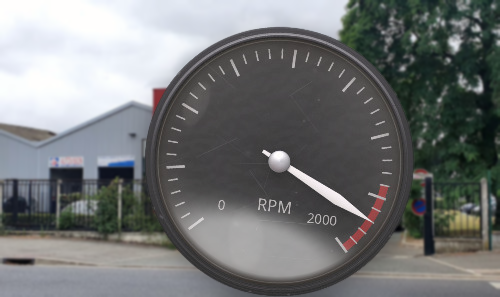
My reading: 1850 (rpm)
